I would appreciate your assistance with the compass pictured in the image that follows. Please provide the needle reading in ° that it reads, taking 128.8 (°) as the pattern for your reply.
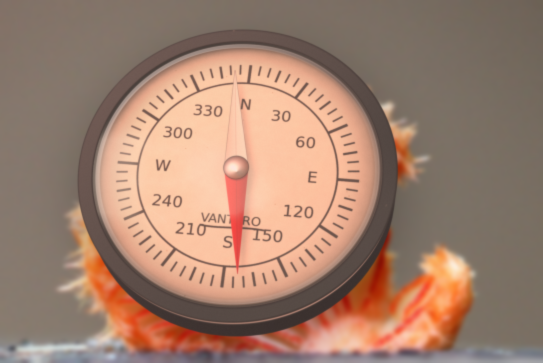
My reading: 172.5 (°)
